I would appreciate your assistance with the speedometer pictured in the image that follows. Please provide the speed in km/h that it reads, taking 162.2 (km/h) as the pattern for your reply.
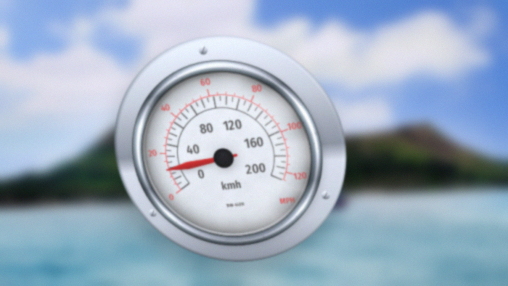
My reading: 20 (km/h)
